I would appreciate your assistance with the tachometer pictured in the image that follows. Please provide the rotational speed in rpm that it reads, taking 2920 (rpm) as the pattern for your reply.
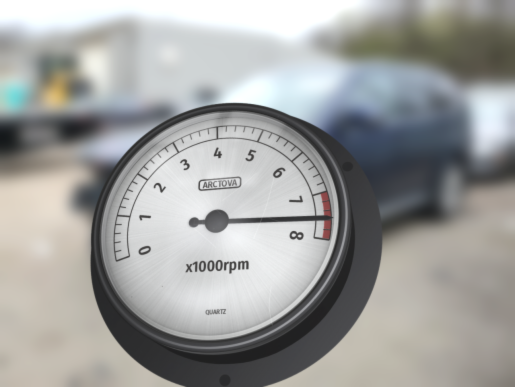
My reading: 7600 (rpm)
